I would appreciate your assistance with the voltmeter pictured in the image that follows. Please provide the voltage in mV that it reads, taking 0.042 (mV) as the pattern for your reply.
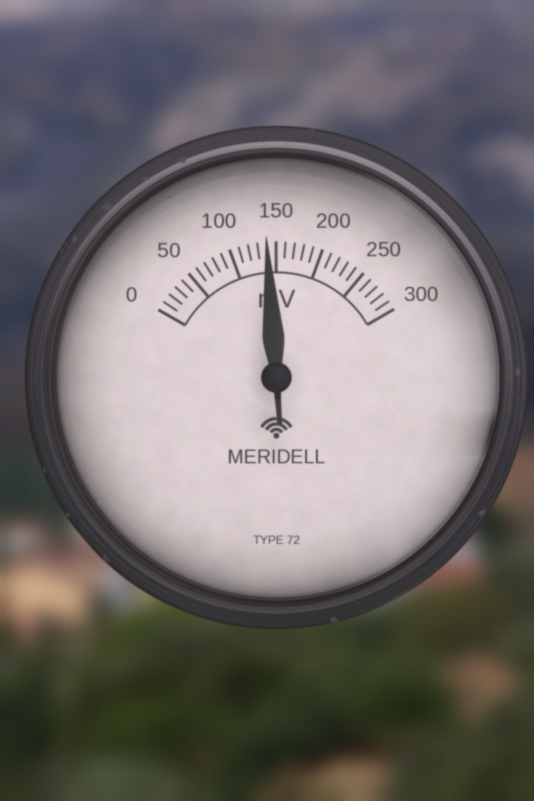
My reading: 140 (mV)
